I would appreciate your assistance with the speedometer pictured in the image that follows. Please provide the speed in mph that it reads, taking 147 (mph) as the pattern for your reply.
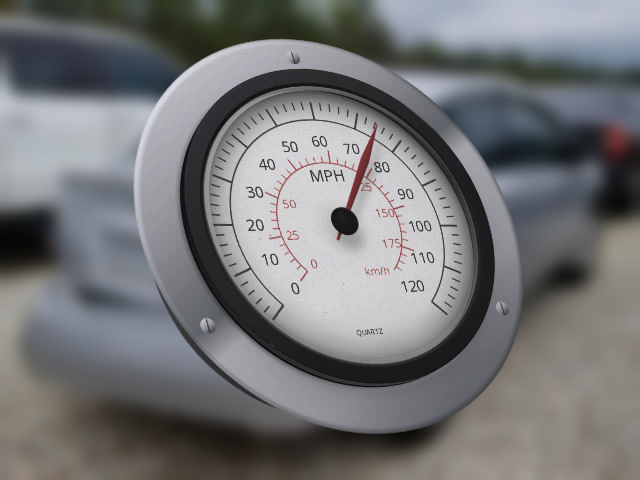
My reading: 74 (mph)
